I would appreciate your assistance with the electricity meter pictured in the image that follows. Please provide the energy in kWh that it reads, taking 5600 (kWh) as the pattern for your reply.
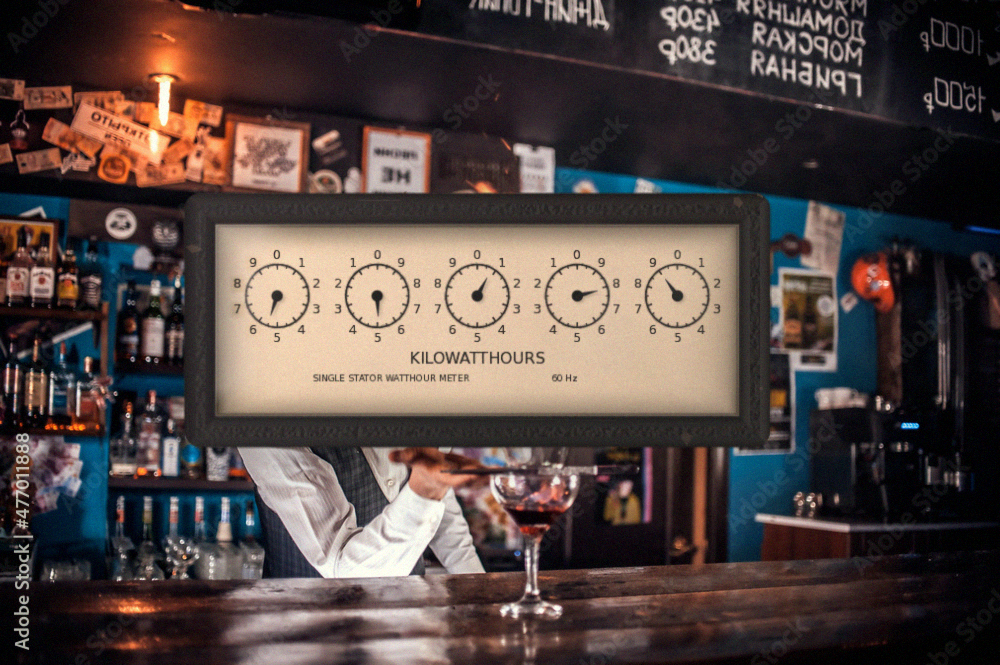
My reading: 55079 (kWh)
